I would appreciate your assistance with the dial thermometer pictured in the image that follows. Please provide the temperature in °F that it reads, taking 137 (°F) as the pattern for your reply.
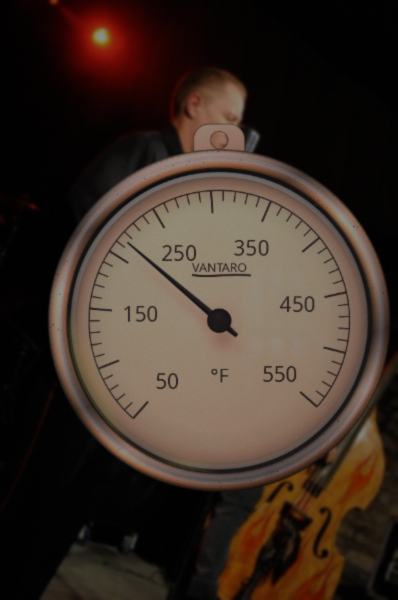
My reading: 215 (°F)
